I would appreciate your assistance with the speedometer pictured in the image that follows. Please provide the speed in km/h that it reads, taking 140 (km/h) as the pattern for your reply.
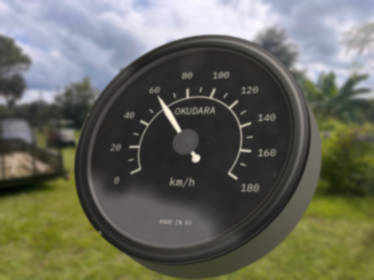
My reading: 60 (km/h)
